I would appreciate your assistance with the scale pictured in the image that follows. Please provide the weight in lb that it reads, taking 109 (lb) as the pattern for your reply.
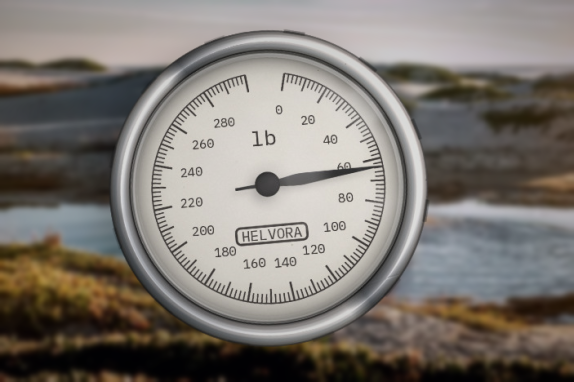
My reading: 64 (lb)
